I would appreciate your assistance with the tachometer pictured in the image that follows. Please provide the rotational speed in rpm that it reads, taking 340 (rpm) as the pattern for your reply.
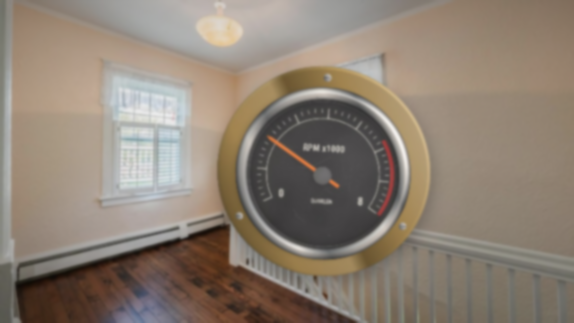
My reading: 2000 (rpm)
